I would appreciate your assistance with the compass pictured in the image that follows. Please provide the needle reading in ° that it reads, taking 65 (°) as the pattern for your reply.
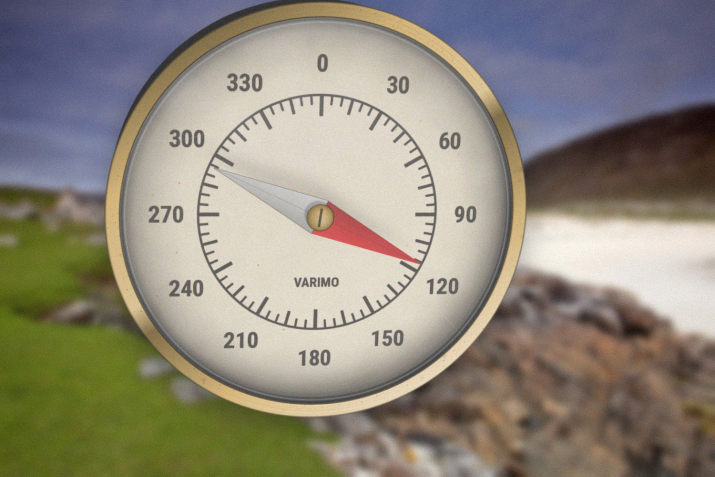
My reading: 115 (°)
